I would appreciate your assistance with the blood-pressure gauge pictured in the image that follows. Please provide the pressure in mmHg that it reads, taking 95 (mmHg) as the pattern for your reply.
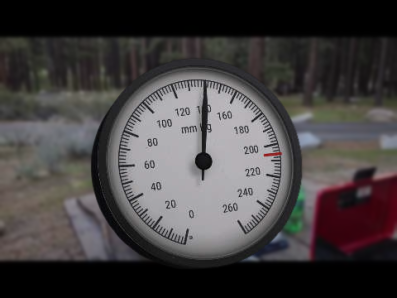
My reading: 140 (mmHg)
